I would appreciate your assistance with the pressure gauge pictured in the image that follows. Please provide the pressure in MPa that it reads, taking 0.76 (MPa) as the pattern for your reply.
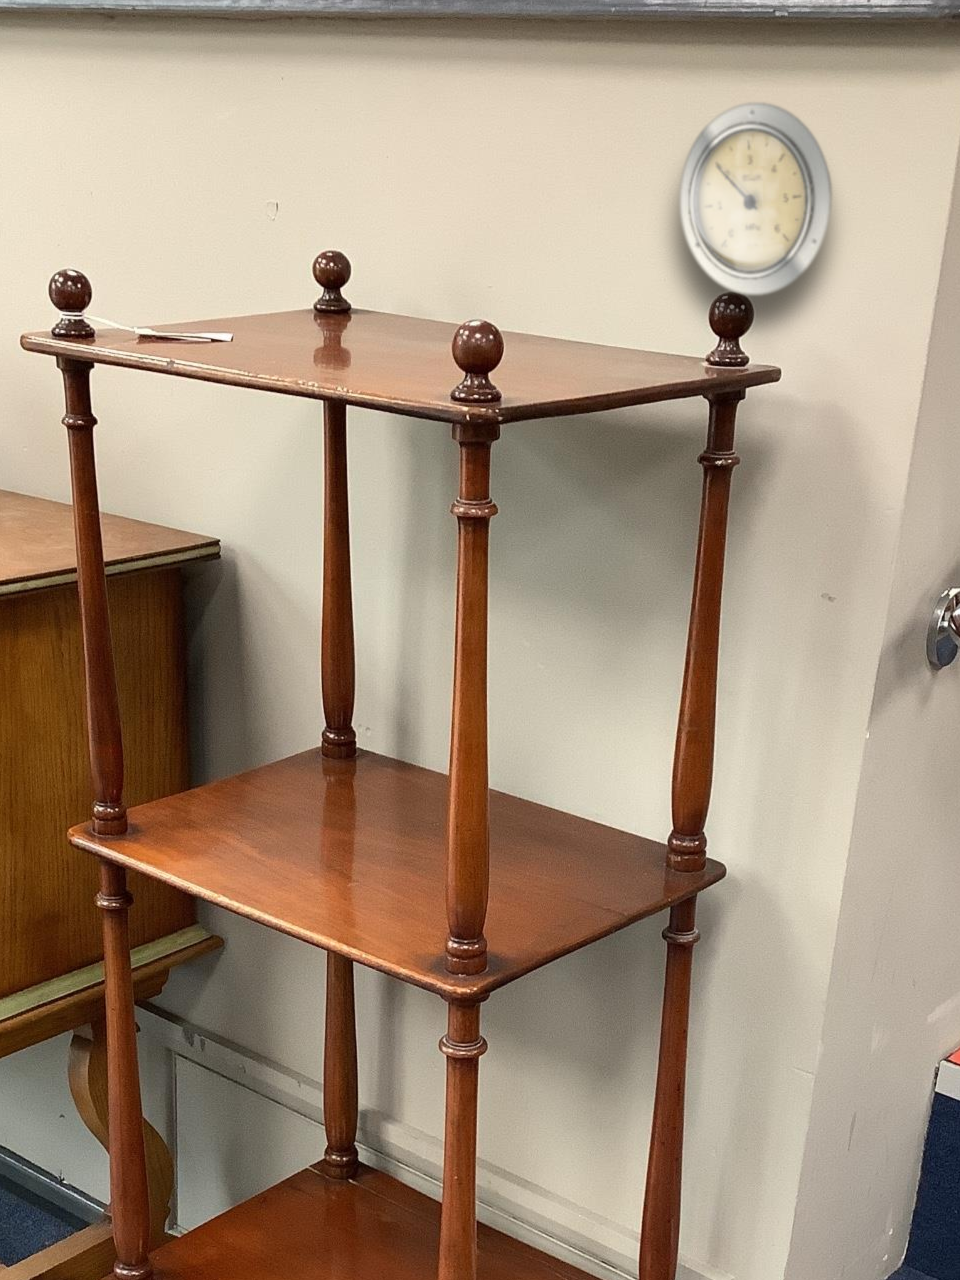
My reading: 2 (MPa)
